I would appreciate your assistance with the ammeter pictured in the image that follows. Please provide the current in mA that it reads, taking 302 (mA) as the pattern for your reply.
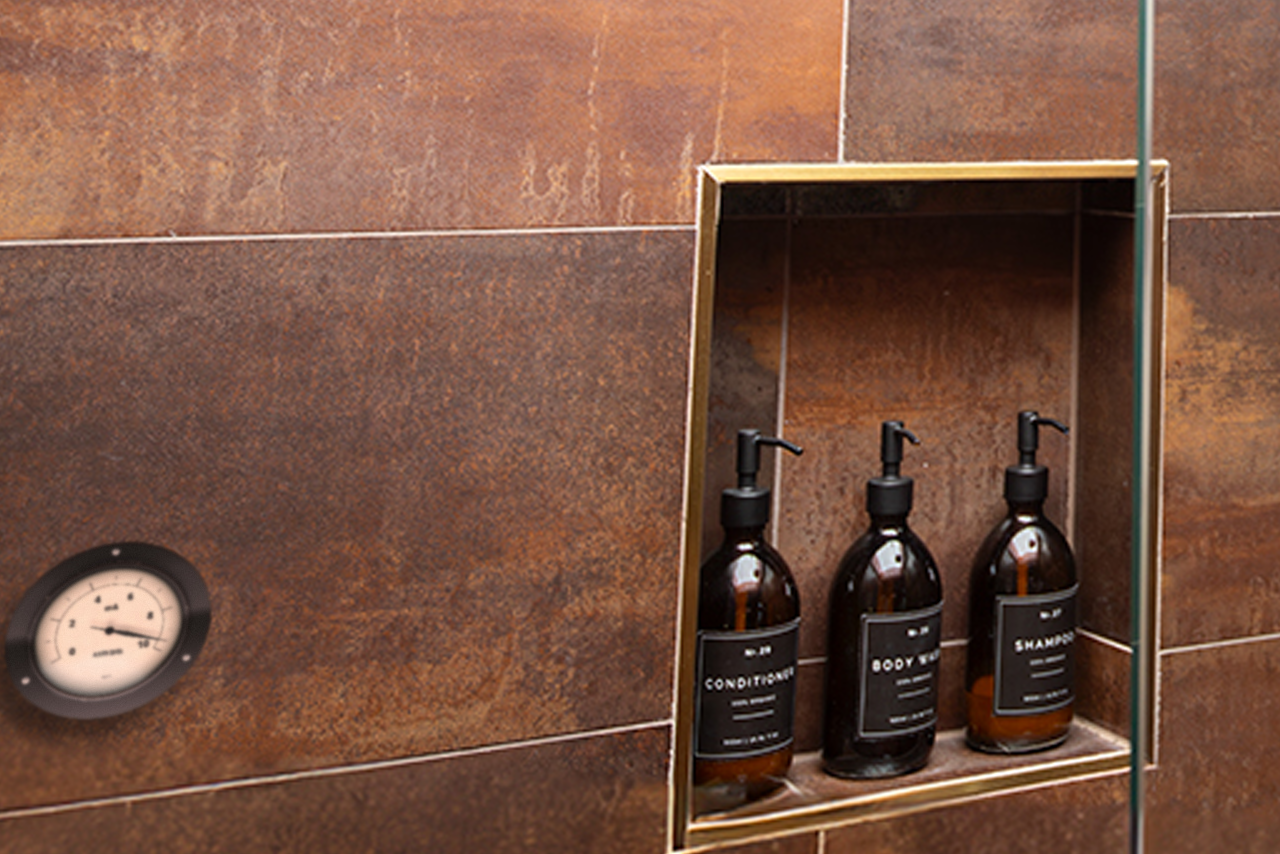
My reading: 9.5 (mA)
